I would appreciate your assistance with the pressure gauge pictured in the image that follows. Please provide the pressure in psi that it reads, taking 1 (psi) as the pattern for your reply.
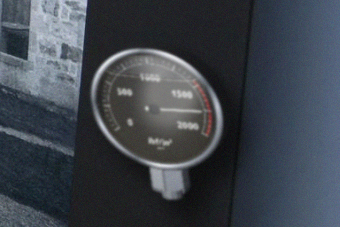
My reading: 1750 (psi)
